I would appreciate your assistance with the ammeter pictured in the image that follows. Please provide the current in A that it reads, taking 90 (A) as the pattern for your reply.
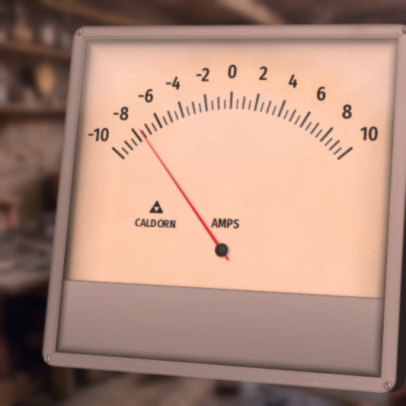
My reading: -7.5 (A)
